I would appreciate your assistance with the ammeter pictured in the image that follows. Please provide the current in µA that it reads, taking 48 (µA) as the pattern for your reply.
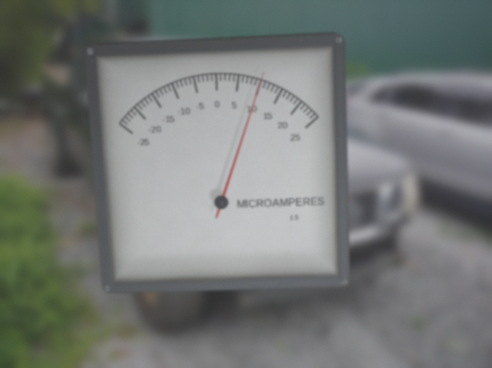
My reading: 10 (µA)
